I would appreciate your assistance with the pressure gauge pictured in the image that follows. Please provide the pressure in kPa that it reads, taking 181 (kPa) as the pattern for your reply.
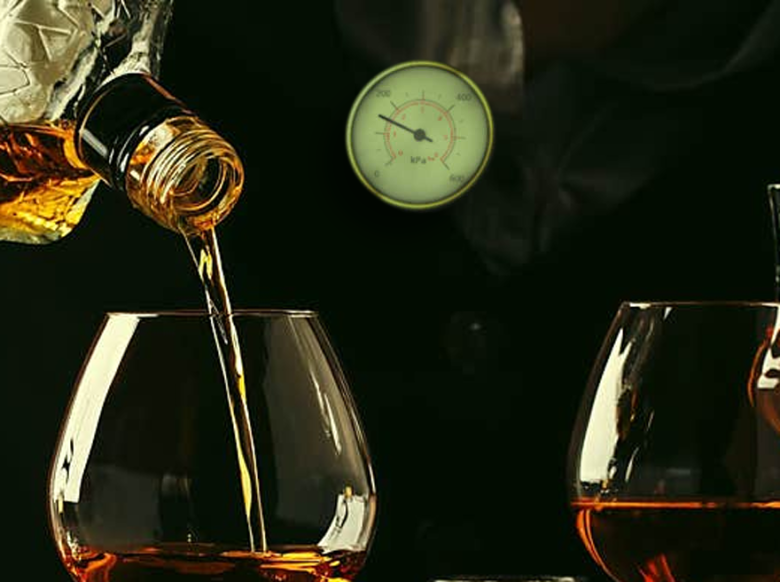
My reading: 150 (kPa)
